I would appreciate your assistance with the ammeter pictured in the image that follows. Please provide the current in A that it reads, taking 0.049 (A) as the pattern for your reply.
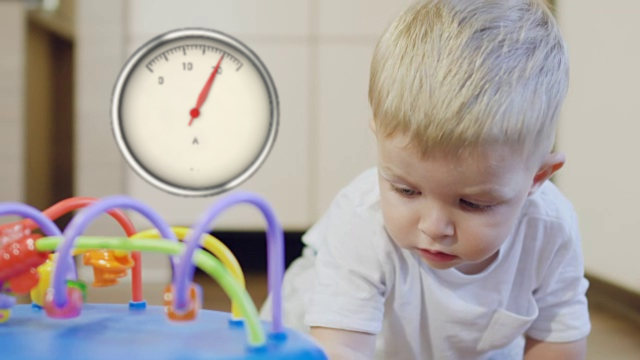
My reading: 20 (A)
